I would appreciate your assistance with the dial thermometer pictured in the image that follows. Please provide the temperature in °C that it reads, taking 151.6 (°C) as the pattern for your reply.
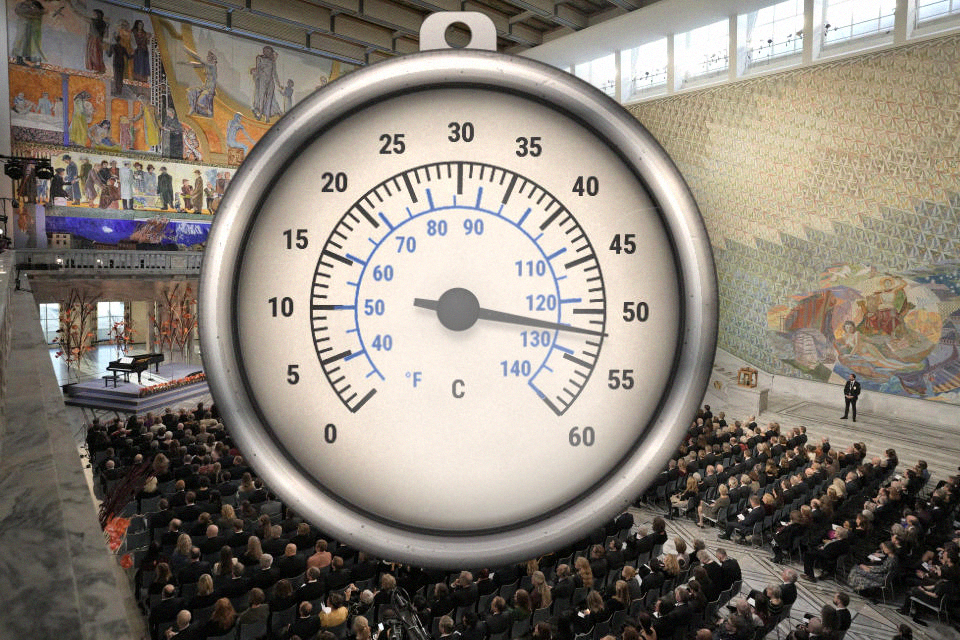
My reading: 52 (°C)
